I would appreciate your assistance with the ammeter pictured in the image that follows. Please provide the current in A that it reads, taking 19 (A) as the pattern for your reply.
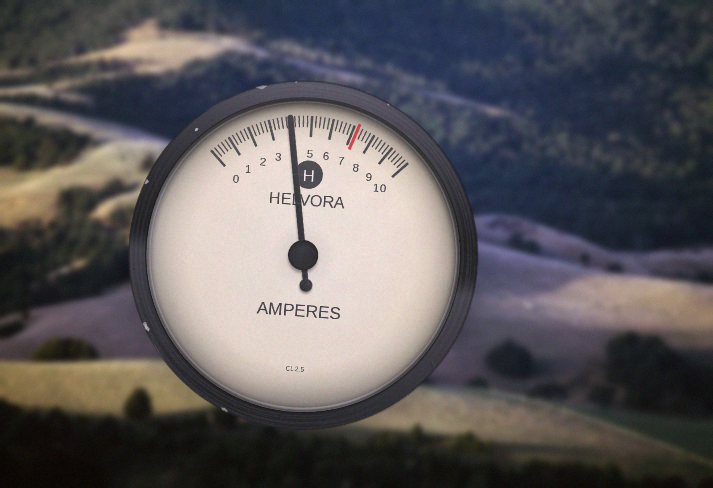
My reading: 4 (A)
